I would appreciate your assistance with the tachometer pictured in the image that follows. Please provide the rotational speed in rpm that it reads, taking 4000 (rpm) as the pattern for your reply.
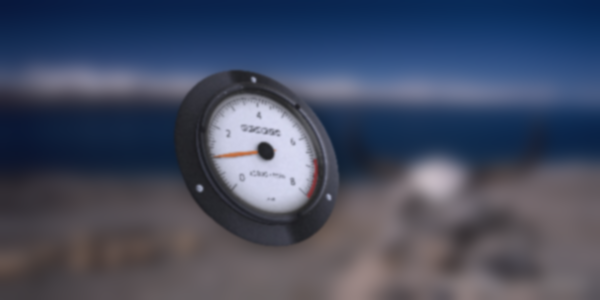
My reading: 1000 (rpm)
